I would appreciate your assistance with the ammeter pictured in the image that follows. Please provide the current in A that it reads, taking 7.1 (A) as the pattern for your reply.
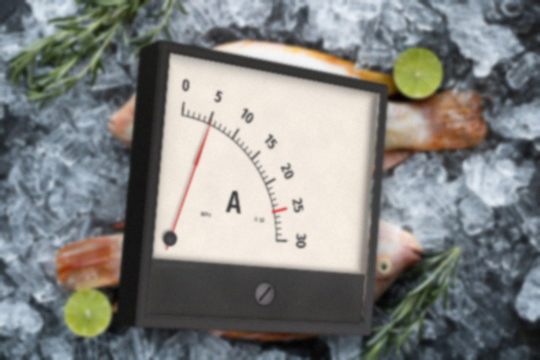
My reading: 5 (A)
